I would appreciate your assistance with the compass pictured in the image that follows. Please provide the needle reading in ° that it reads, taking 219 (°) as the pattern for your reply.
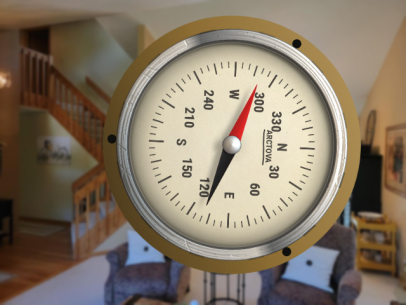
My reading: 290 (°)
